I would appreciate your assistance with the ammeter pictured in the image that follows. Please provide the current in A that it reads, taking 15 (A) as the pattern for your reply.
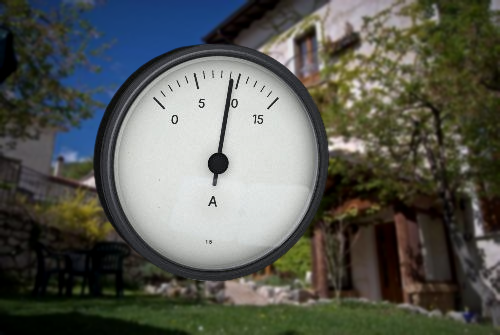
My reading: 9 (A)
